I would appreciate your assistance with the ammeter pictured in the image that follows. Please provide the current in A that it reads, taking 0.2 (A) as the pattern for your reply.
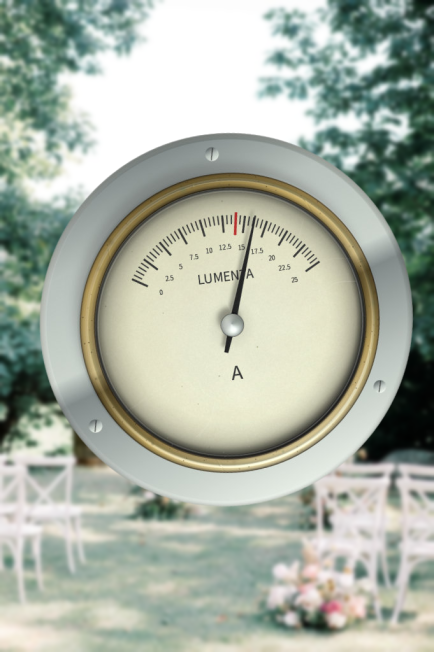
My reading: 16 (A)
